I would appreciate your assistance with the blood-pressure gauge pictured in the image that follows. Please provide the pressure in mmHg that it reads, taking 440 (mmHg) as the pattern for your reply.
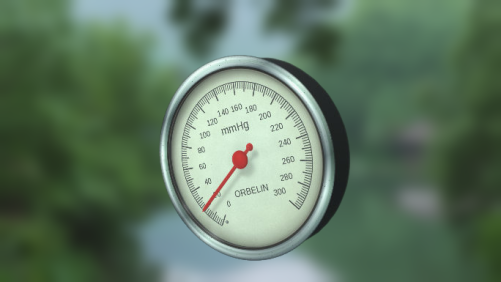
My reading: 20 (mmHg)
